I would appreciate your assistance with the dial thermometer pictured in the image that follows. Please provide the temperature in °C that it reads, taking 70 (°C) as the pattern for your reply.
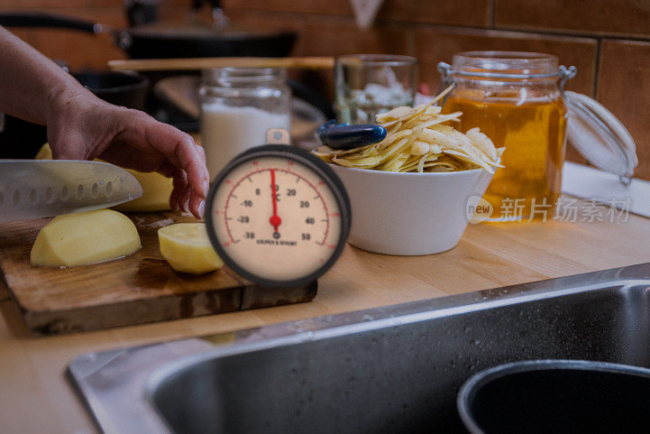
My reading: 10 (°C)
